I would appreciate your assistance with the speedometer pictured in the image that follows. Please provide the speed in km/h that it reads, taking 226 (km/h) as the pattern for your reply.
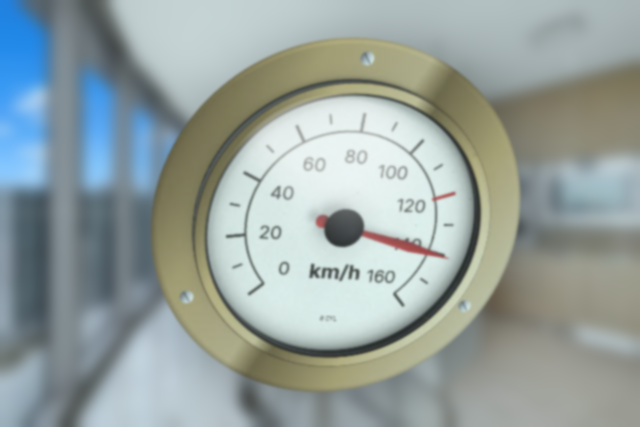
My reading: 140 (km/h)
